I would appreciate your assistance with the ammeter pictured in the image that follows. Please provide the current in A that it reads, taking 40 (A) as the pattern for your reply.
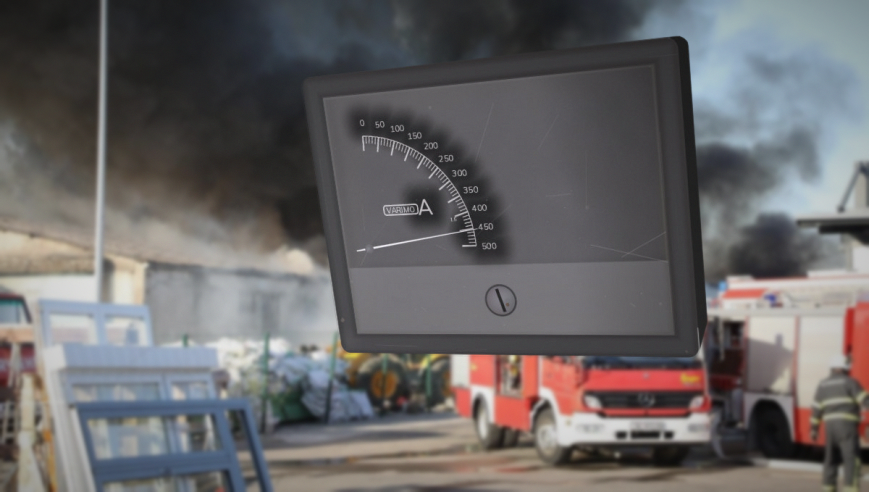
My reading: 450 (A)
